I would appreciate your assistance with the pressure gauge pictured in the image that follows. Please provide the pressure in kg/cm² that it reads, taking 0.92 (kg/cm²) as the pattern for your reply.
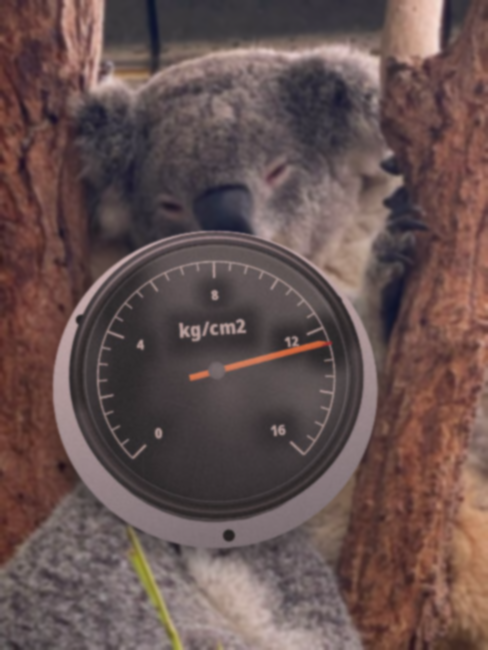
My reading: 12.5 (kg/cm²)
